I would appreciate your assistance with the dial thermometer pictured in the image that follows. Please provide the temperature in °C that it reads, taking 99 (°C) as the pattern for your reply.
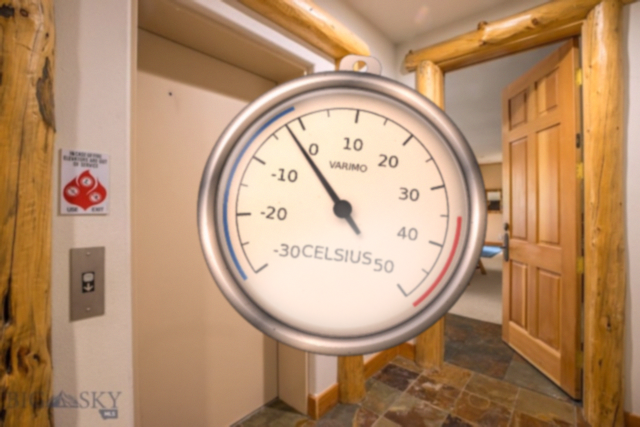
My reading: -2.5 (°C)
